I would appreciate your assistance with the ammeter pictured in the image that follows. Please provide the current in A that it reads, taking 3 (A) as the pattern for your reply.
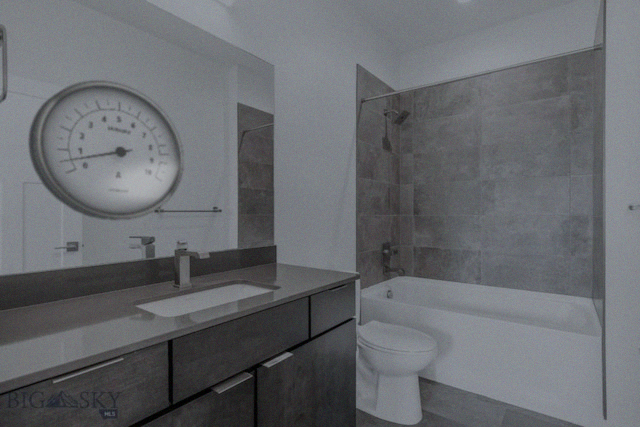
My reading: 0.5 (A)
